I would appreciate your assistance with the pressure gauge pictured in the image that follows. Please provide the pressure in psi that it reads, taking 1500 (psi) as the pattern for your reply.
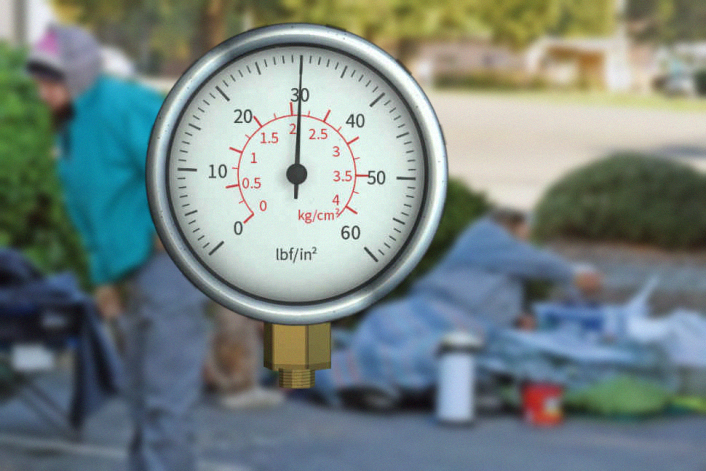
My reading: 30 (psi)
